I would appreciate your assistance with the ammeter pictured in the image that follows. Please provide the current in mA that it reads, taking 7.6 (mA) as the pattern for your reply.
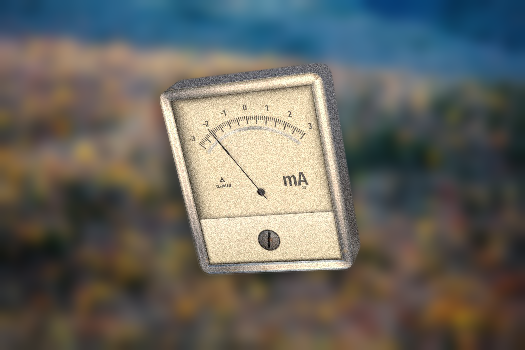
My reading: -2 (mA)
